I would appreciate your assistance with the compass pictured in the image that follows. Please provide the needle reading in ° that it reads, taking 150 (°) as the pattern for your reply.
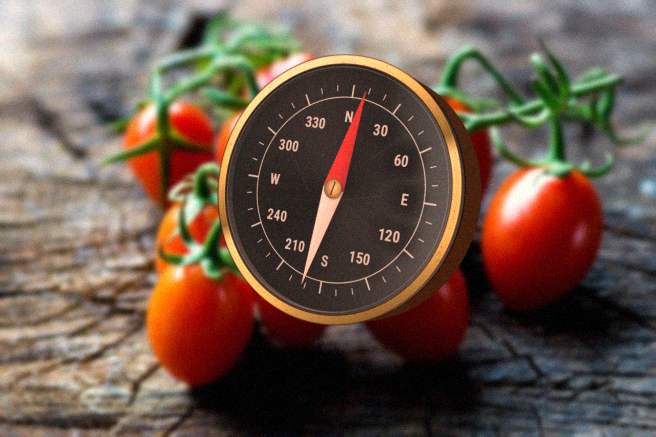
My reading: 10 (°)
